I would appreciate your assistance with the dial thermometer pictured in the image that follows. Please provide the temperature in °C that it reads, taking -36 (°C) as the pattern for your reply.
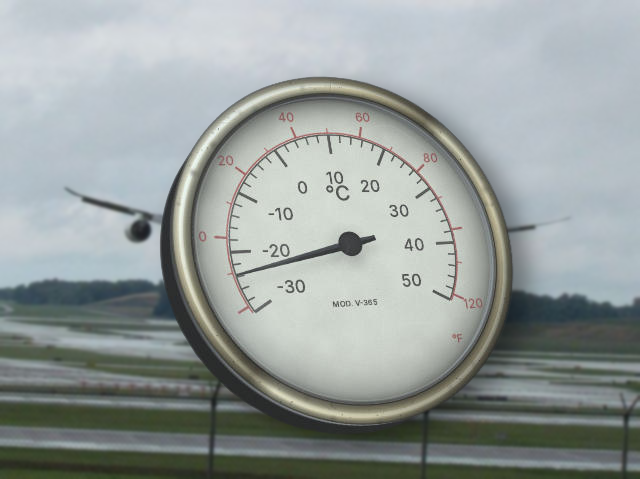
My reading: -24 (°C)
